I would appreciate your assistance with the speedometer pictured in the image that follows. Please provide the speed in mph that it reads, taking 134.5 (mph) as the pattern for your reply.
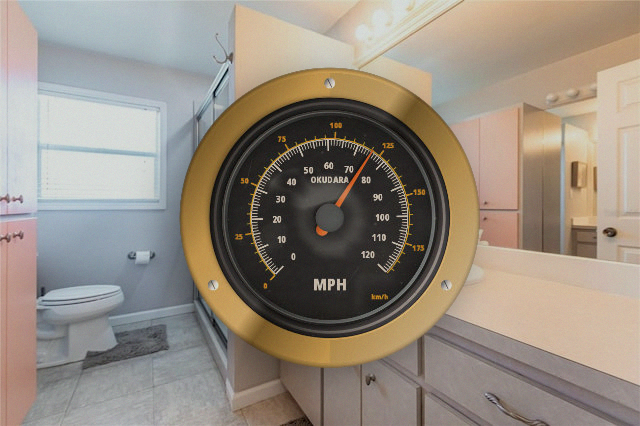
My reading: 75 (mph)
